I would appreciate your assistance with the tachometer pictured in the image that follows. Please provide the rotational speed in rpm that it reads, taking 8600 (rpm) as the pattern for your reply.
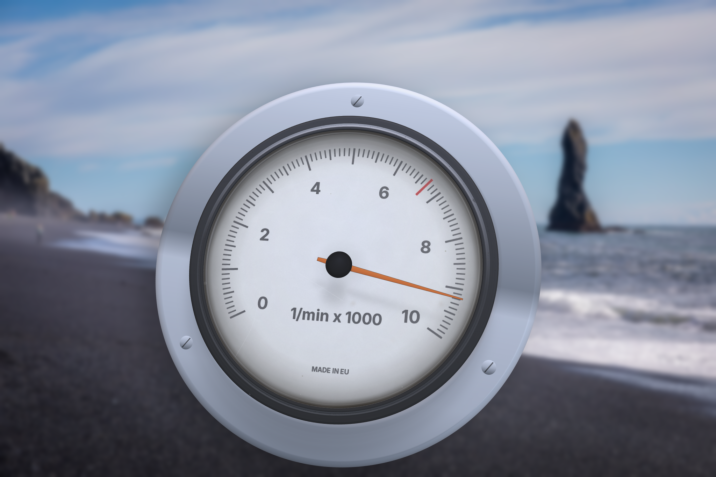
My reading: 9200 (rpm)
